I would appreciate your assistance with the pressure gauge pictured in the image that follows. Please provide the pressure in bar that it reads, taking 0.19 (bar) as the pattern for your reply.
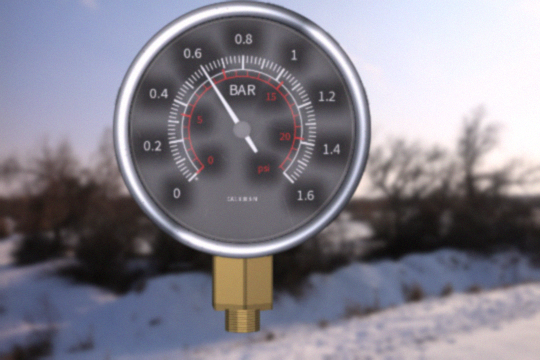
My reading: 0.6 (bar)
